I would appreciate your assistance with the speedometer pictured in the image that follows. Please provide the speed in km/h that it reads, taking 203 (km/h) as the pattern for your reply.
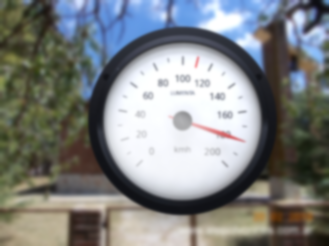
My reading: 180 (km/h)
